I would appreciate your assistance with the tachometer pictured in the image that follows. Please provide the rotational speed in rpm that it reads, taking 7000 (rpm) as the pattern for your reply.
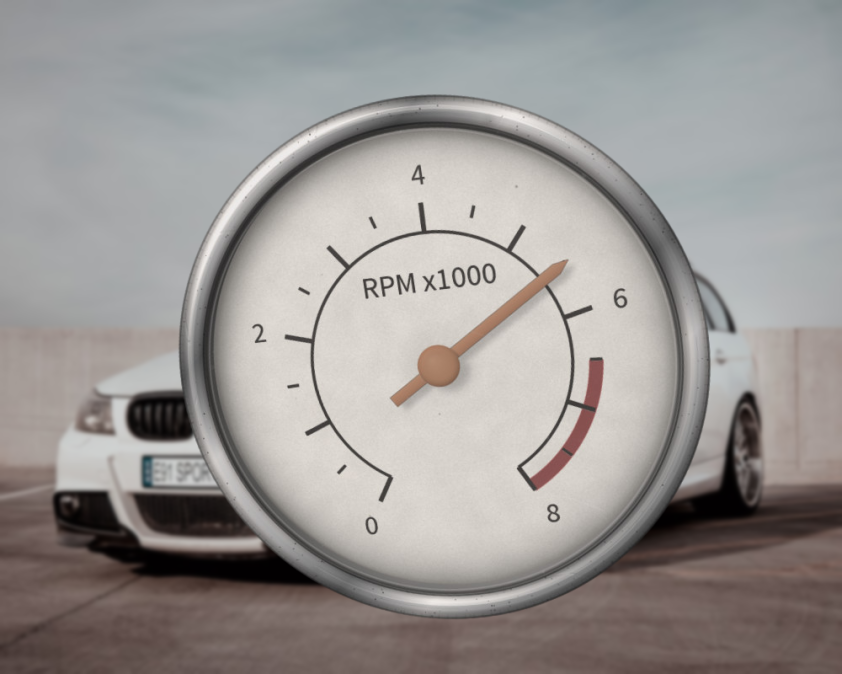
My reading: 5500 (rpm)
